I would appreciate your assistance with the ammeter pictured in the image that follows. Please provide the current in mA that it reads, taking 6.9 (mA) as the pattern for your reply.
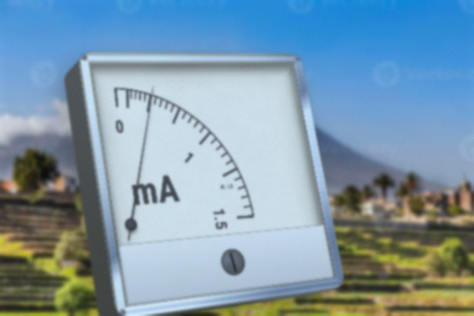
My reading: 0.5 (mA)
